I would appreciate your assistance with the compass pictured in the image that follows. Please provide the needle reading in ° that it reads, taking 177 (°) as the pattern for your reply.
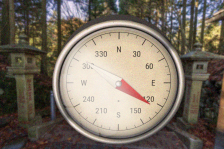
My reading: 125 (°)
